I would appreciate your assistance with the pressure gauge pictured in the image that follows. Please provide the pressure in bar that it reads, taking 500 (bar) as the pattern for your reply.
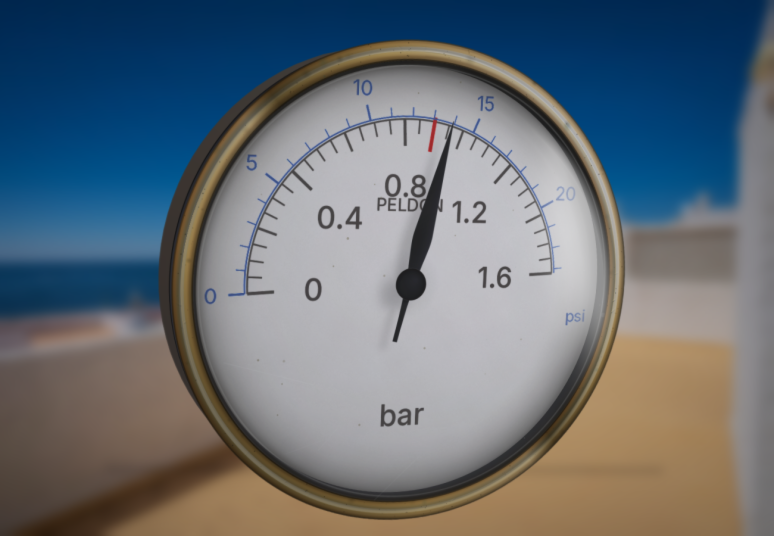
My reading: 0.95 (bar)
